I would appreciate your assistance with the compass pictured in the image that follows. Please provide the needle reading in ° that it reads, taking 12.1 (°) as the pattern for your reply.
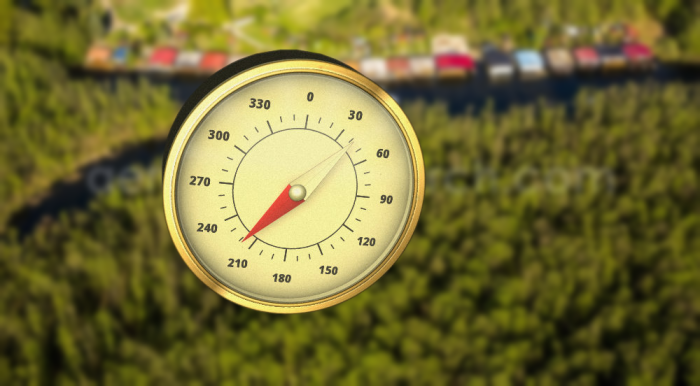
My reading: 220 (°)
